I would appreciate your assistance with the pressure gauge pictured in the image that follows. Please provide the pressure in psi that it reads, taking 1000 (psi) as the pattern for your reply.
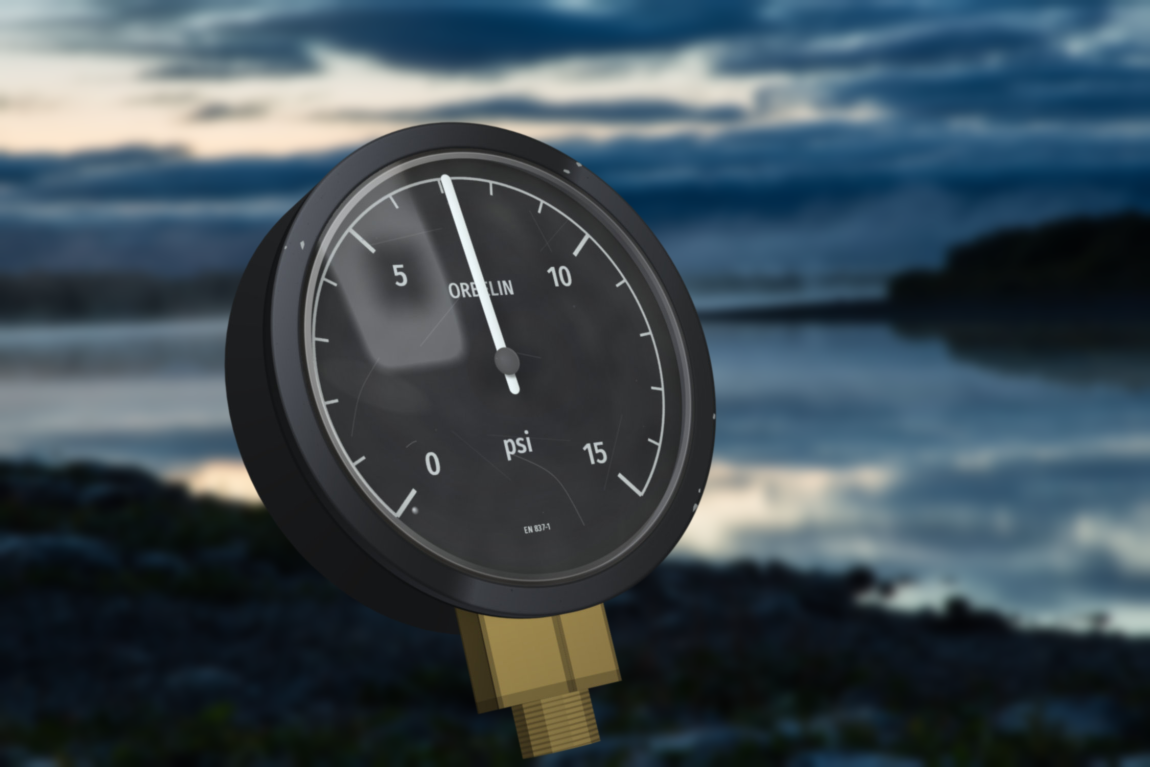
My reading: 7 (psi)
